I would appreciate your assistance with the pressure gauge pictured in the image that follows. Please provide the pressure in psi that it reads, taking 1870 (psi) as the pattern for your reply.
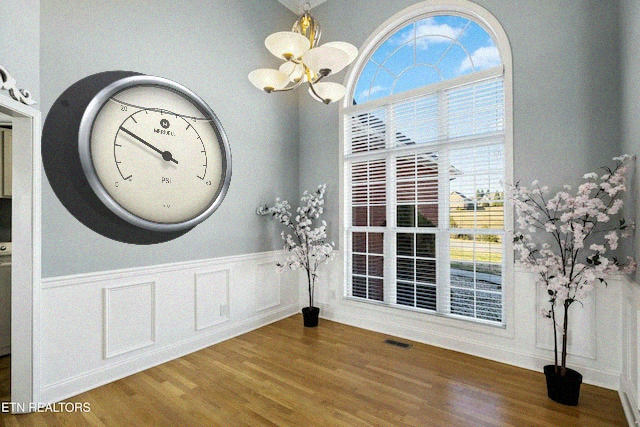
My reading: 15 (psi)
